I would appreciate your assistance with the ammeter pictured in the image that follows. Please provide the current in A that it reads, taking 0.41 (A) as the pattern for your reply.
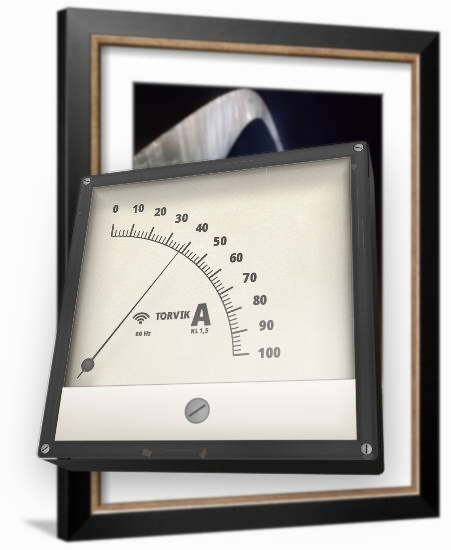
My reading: 40 (A)
